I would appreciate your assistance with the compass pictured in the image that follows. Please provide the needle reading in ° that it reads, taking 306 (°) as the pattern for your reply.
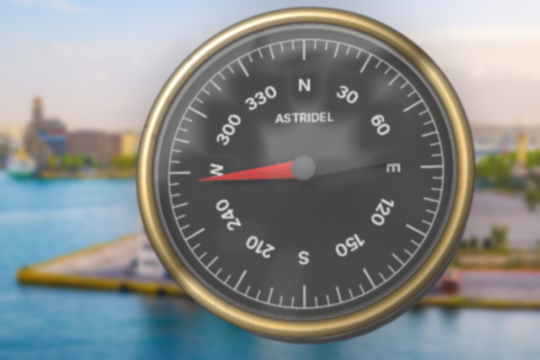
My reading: 265 (°)
